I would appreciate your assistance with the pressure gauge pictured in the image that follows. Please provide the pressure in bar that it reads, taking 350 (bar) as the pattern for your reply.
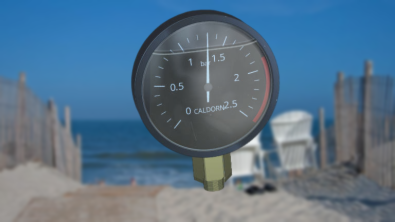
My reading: 1.3 (bar)
